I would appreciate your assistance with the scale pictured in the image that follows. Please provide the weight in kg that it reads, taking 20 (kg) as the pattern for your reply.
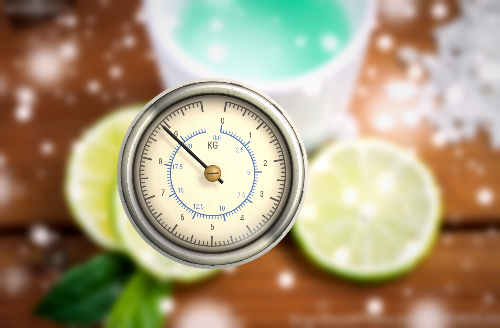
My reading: 8.9 (kg)
